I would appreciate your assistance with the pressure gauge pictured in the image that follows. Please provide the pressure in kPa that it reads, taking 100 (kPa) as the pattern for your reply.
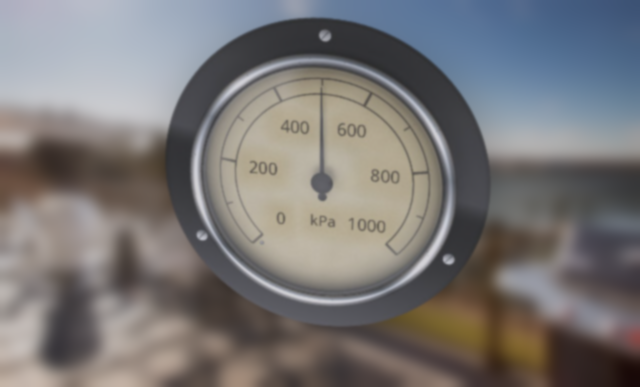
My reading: 500 (kPa)
